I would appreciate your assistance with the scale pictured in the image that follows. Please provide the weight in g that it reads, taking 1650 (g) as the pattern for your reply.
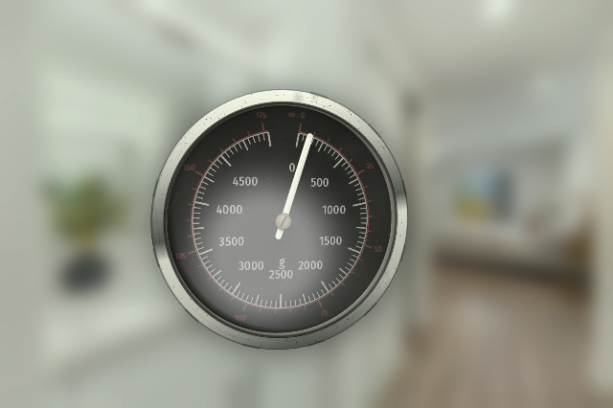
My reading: 100 (g)
